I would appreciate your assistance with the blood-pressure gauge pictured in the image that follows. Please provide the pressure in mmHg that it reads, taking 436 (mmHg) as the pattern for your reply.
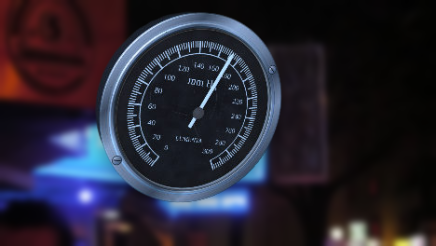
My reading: 170 (mmHg)
